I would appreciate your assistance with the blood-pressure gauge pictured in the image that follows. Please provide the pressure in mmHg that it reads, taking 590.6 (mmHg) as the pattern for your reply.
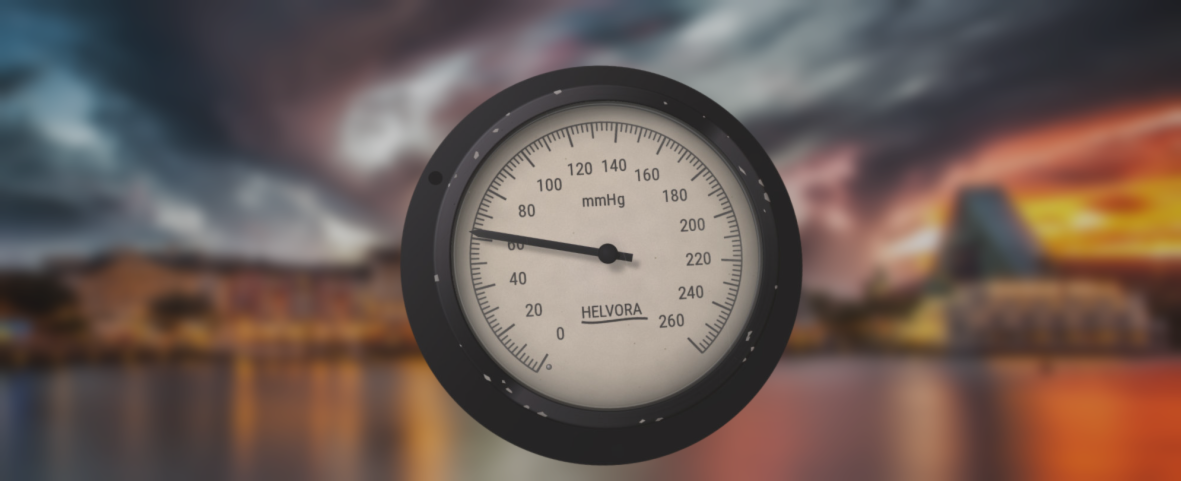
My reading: 62 (mmHg)
